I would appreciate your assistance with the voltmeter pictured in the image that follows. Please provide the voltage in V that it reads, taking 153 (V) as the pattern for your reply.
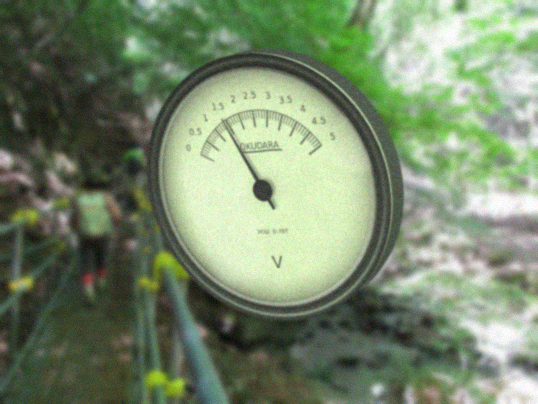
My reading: 1.5 (V)
